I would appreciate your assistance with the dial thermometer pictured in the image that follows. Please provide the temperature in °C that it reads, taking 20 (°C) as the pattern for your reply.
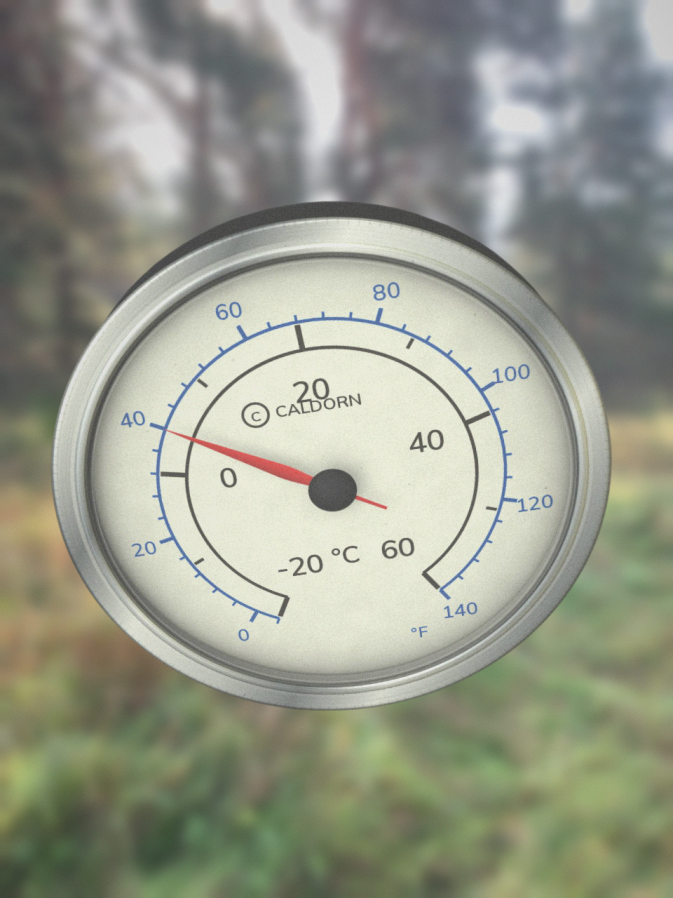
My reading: 5 (°C)
